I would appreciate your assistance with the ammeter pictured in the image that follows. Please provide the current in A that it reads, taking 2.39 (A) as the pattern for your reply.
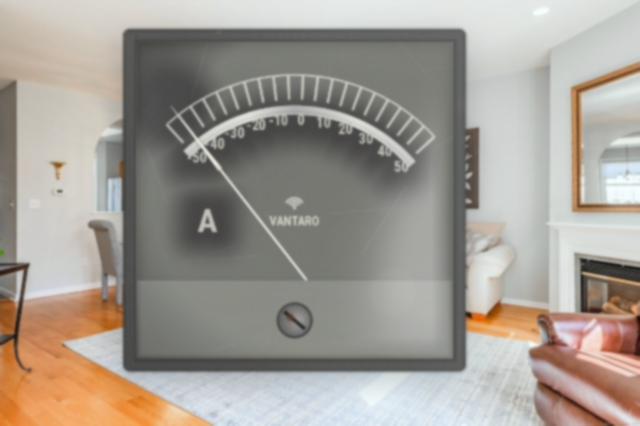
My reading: -45 (A)
